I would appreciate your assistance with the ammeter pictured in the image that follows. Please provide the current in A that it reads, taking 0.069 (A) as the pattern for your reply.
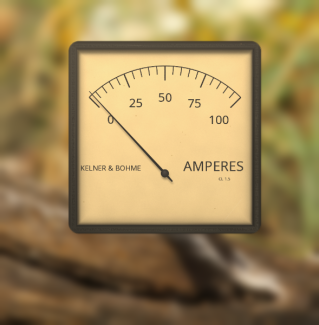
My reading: 2.5 (A)
